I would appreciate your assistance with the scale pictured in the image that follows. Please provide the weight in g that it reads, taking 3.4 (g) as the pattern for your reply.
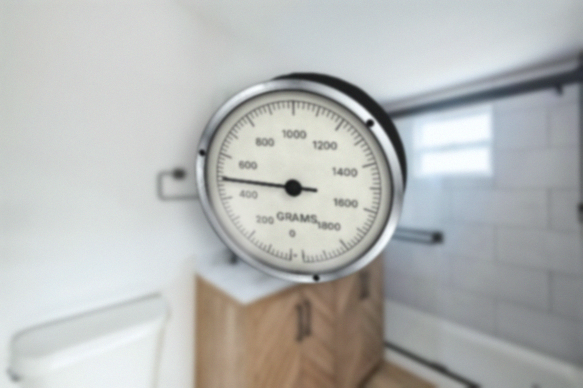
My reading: 500 (g)
